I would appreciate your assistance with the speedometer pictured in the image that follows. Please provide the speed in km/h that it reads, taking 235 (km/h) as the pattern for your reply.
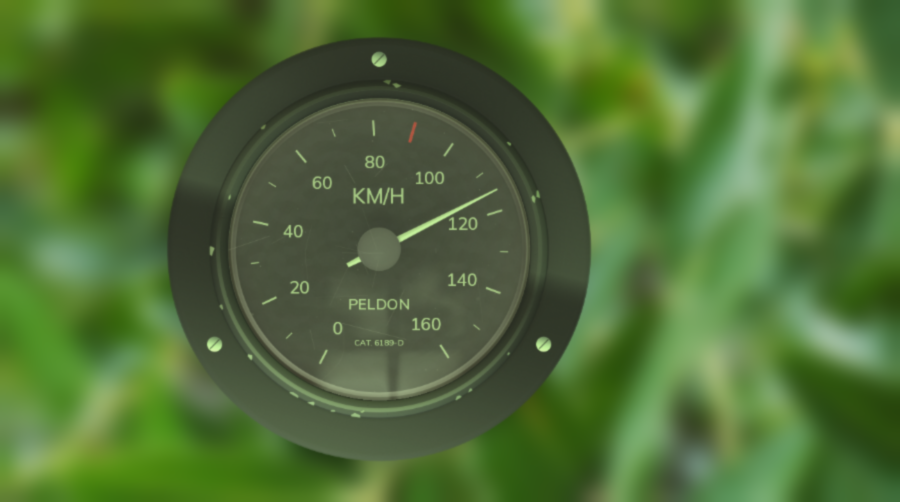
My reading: 115 (km/h)
